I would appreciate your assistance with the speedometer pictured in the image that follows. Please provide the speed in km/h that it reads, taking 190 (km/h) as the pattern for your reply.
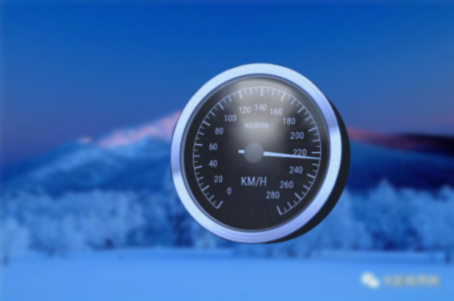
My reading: 225 (km/h)
